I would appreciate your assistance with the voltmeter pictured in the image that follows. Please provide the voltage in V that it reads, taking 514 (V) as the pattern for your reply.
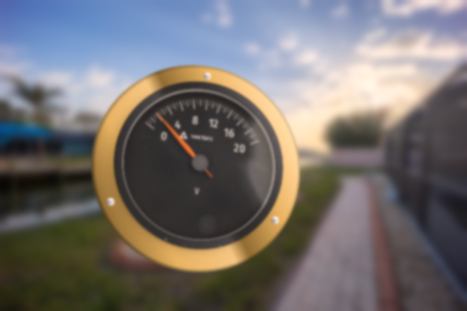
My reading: 2 (V)
